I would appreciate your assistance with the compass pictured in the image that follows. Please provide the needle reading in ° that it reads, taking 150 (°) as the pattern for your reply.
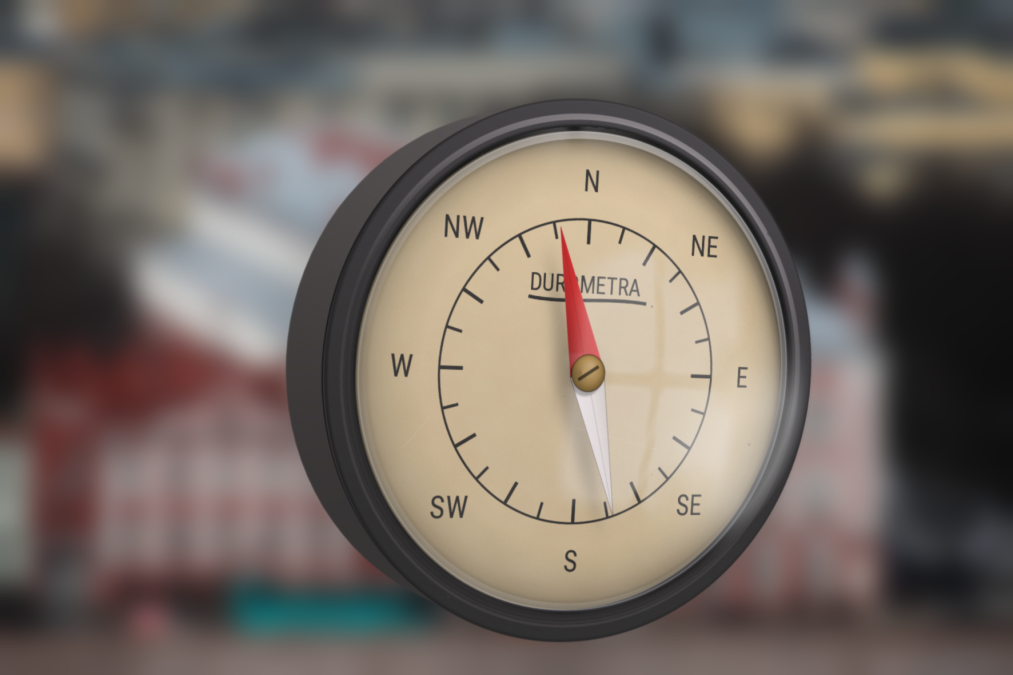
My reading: 345 (°)
